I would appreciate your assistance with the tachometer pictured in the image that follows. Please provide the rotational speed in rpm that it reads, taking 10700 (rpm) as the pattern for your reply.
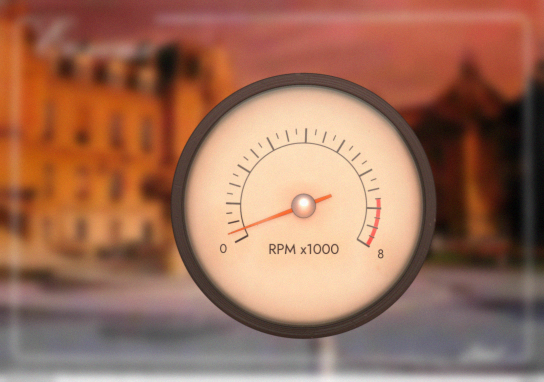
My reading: 250 (rpm)
